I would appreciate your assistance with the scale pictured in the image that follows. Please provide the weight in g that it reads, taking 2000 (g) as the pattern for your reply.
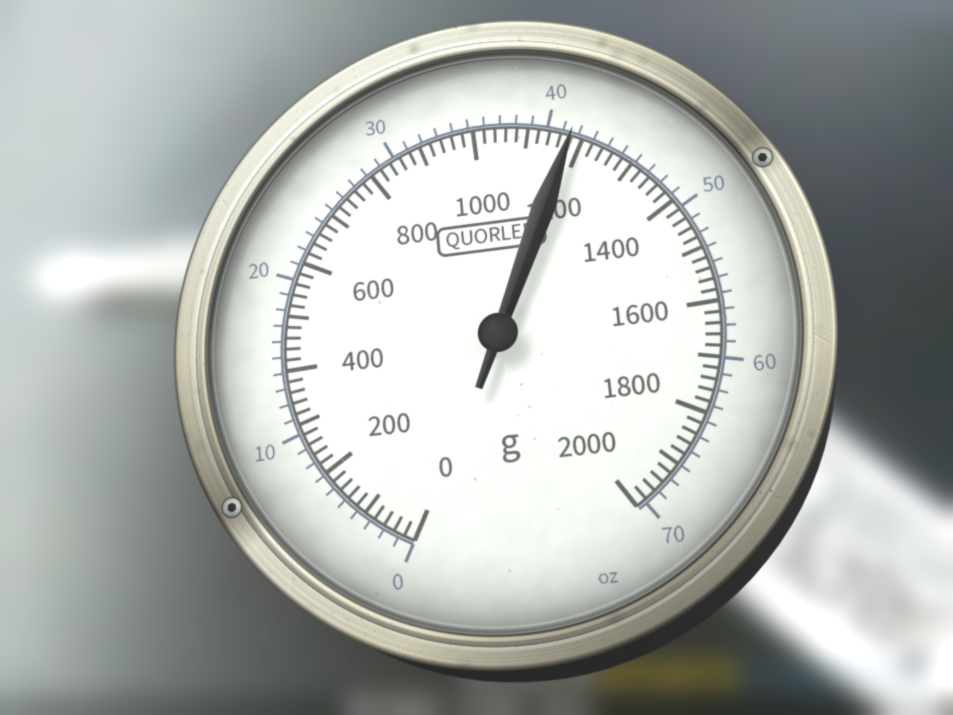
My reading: 1180 (g)
